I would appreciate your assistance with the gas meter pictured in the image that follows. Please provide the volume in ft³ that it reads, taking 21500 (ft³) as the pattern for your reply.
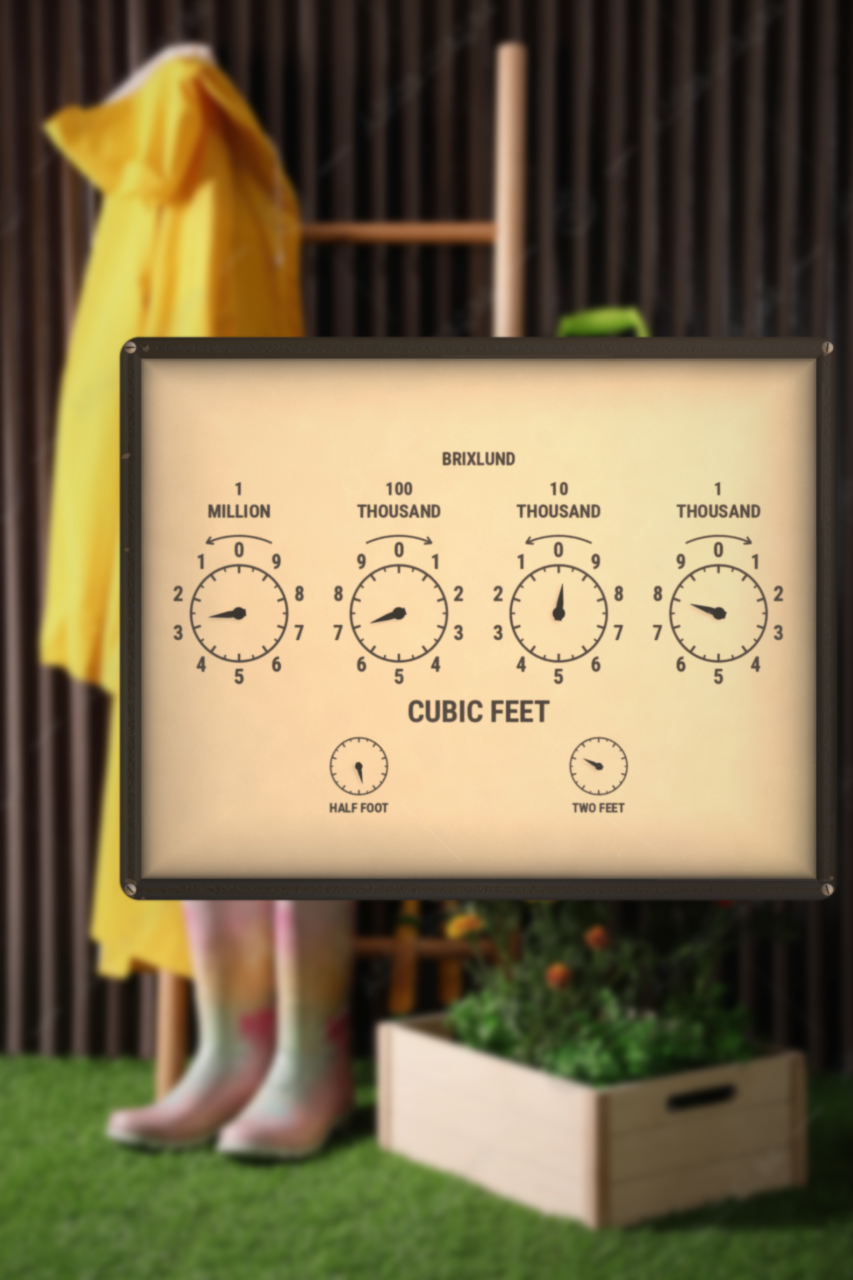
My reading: 269800 (ft³)
